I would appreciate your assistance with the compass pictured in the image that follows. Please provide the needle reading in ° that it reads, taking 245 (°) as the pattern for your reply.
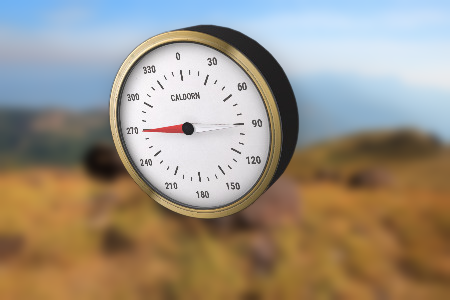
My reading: 270 (°)
